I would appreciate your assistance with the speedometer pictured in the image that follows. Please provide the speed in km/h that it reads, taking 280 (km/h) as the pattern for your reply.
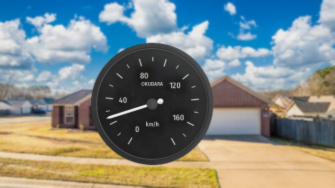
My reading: 25 (km/h)
